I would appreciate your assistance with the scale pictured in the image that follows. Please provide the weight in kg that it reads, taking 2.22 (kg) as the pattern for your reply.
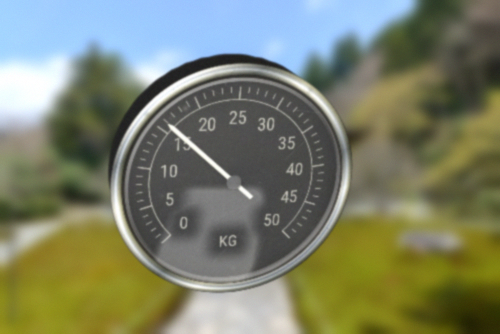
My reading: 16 (kg)
